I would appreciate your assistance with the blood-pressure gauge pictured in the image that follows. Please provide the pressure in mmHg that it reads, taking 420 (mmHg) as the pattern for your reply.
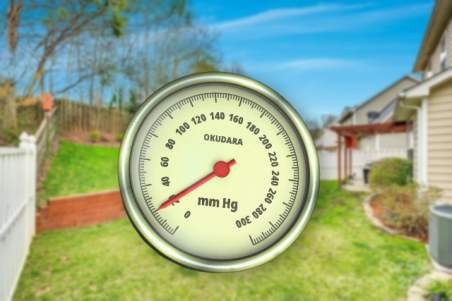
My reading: 20 (mmHg)
